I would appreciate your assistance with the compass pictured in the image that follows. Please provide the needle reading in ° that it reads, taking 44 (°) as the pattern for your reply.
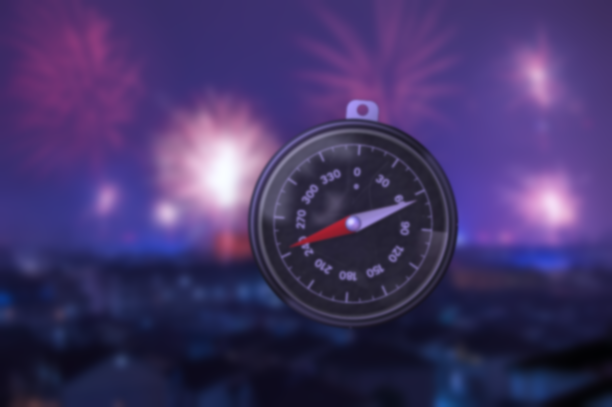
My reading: 245 (°)
